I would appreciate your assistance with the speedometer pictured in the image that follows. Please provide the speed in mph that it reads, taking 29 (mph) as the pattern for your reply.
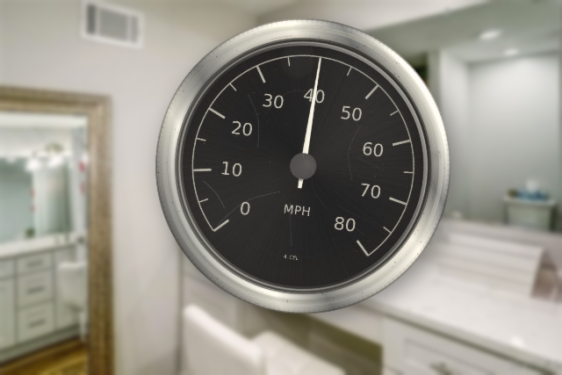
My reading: 40 (mph)
